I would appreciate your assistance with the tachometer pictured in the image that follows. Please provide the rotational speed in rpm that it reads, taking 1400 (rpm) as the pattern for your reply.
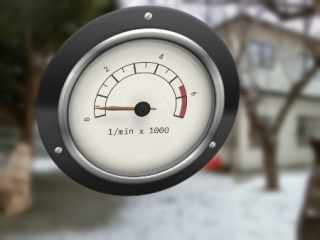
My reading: 500 (rpm)
